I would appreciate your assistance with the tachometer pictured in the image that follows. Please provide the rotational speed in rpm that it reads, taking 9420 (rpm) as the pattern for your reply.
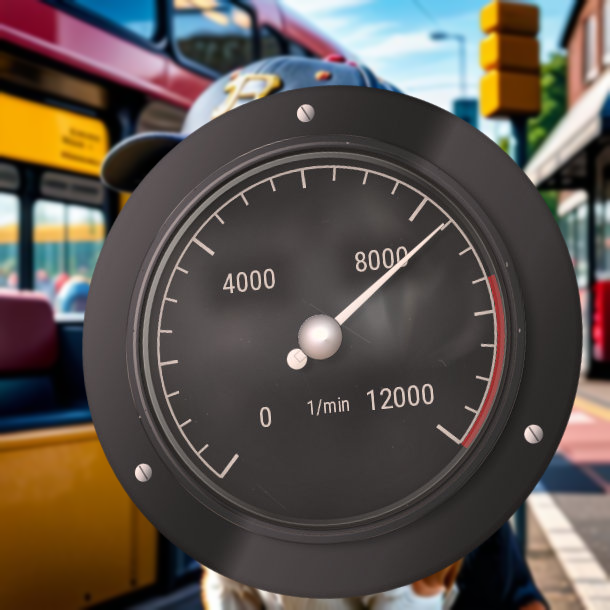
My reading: 8500 (rpm)
